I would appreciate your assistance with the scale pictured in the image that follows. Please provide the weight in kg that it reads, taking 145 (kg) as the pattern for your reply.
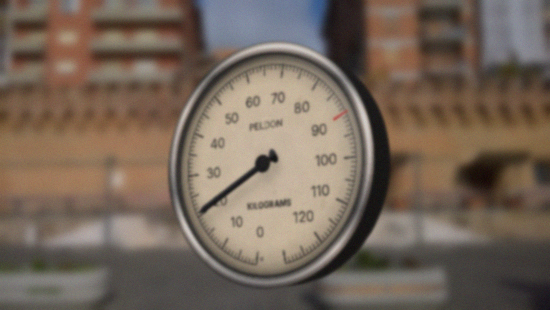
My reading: 20 (kg)
